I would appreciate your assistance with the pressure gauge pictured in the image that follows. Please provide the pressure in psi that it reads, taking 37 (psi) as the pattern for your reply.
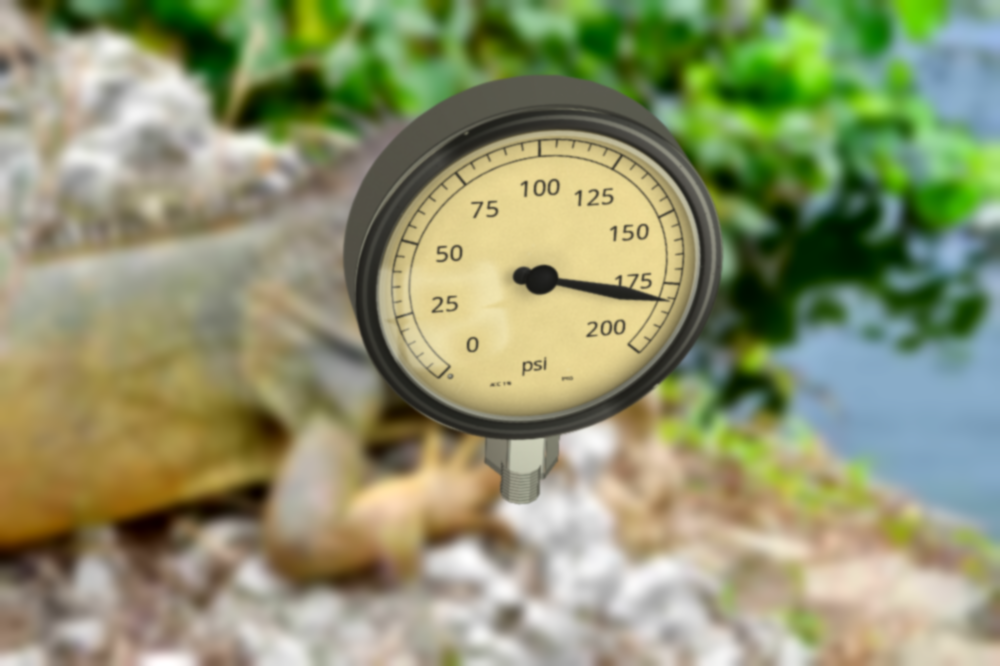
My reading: 180 (psi)
